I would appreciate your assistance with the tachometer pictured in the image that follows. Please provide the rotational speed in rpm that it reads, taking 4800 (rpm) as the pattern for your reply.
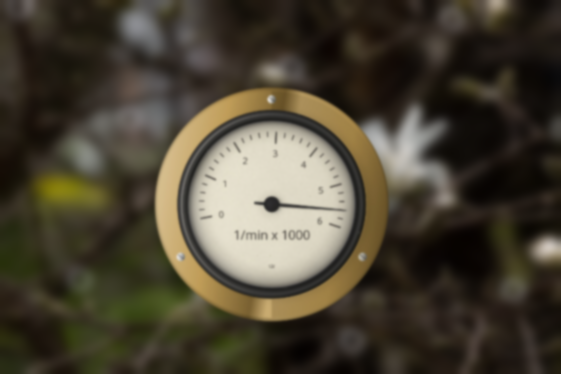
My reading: 5600 (rpm)
